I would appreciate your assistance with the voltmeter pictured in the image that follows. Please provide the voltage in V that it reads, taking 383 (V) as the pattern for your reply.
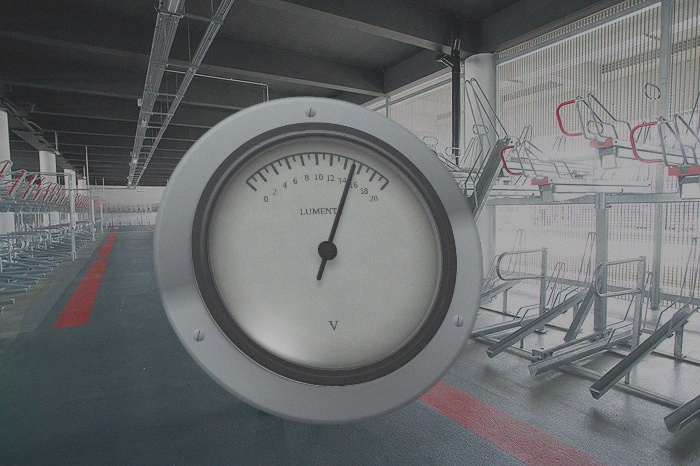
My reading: 15 (V)
